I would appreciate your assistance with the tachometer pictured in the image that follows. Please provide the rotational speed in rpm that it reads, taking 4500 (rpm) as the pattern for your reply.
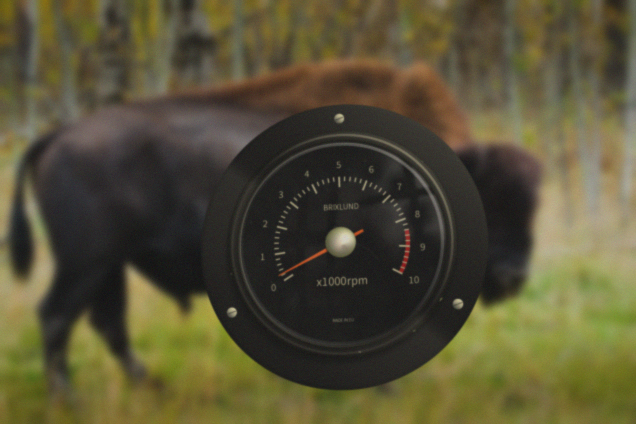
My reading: 200 (rpm)
